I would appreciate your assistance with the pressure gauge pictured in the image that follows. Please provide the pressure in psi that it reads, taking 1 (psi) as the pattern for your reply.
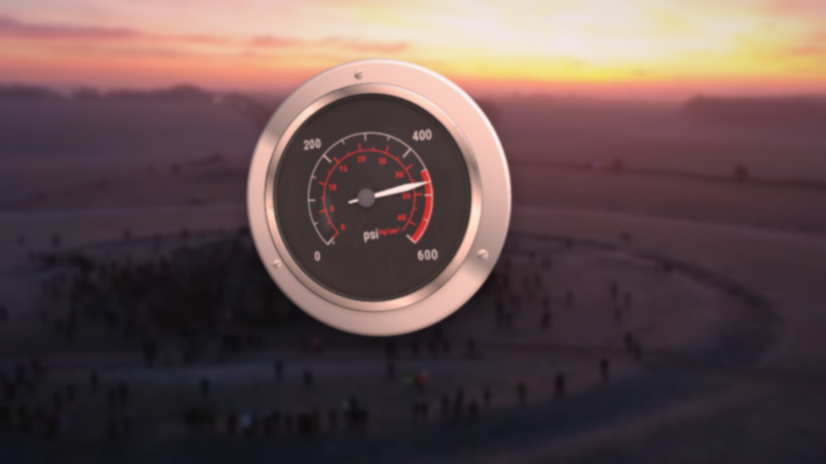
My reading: 475 (psi)
